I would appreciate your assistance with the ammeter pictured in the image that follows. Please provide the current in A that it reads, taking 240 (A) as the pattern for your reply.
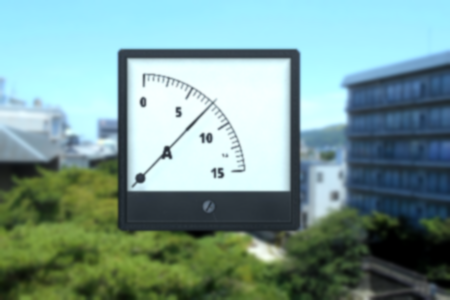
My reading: 7.5 (A)
